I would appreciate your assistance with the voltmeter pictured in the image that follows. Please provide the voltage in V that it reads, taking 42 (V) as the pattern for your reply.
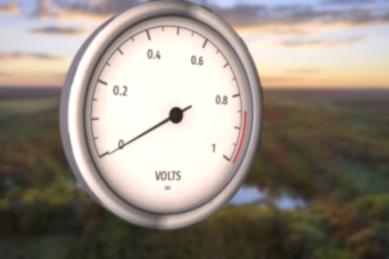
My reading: 0 (V)
